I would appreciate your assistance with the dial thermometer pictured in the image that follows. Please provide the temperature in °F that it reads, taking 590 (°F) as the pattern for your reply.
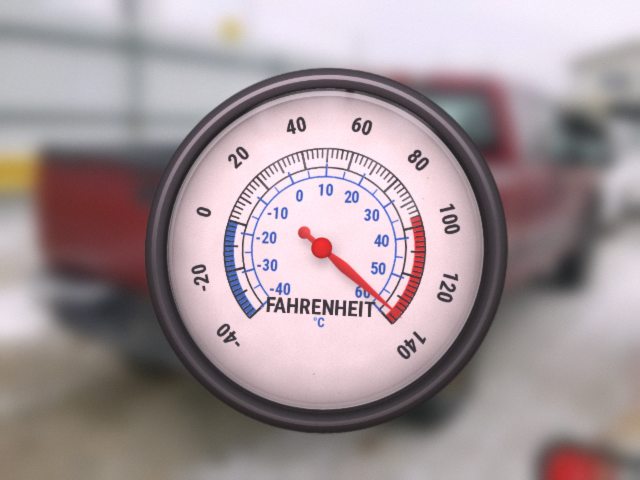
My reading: 136 (°F)
